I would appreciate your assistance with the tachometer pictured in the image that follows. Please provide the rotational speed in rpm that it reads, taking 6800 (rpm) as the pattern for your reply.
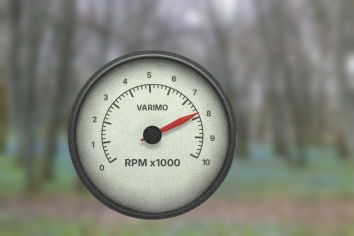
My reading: 7800 (rpm)
